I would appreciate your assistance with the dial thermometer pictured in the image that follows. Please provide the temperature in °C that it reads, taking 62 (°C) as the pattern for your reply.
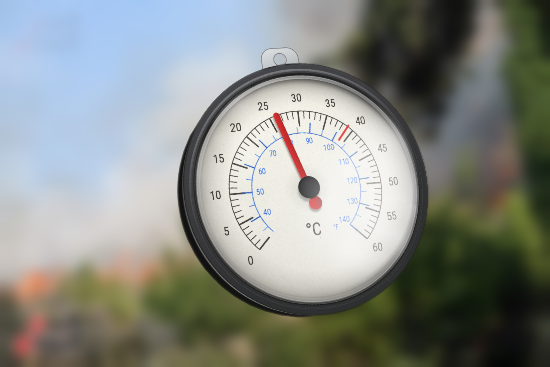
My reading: 26 (°C)
